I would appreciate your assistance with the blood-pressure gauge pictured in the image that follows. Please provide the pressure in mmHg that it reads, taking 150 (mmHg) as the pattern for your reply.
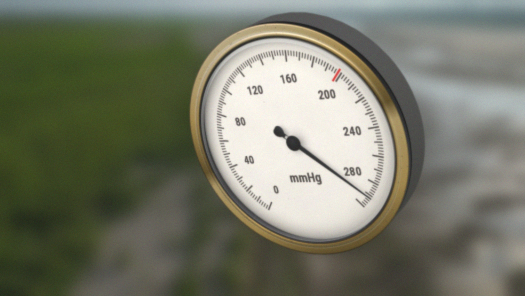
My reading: 290 (mmHg)
